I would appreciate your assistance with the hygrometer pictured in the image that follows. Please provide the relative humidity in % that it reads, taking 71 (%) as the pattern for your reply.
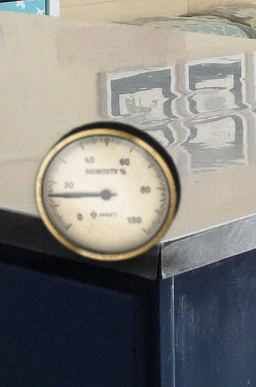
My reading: 15 (%)
